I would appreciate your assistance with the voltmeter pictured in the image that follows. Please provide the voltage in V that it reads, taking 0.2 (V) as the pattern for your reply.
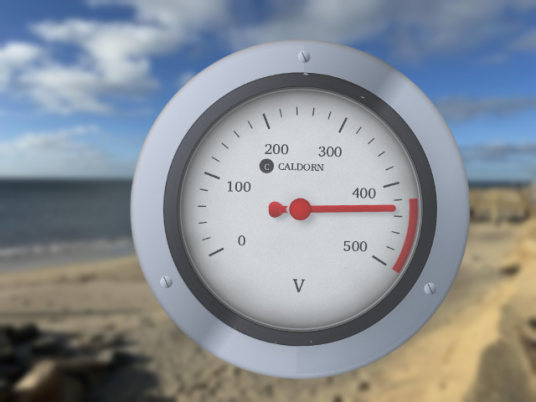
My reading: 430 (V)
